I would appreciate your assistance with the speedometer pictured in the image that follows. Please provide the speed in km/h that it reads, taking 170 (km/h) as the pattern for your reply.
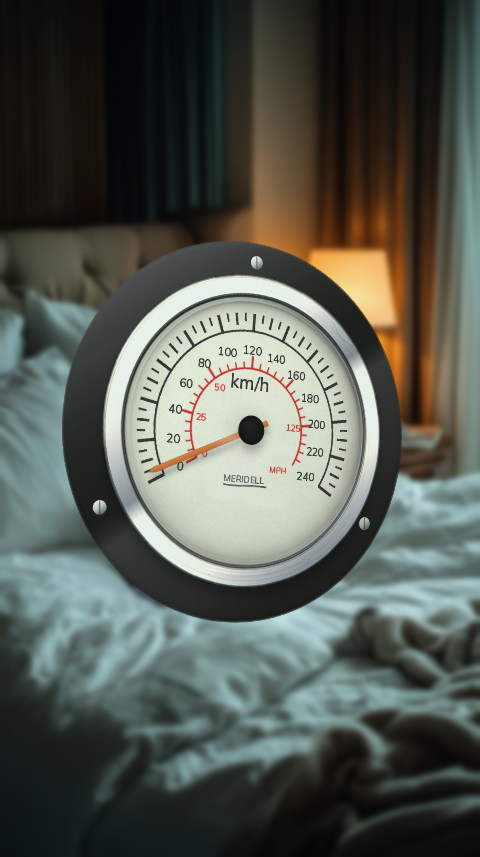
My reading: 5 (km/h)
